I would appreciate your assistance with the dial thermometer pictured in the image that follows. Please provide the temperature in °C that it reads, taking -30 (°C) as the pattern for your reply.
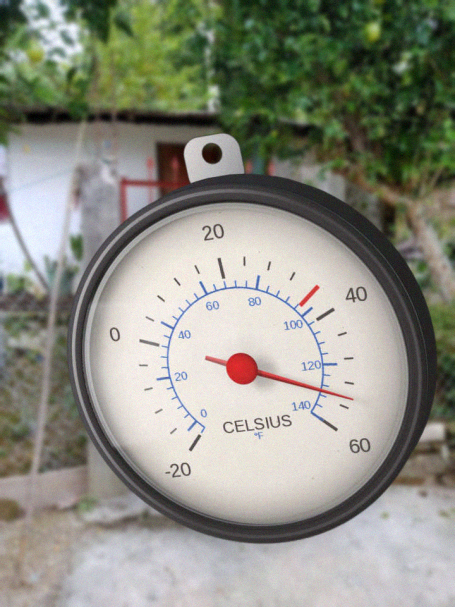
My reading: 54 (°C)
